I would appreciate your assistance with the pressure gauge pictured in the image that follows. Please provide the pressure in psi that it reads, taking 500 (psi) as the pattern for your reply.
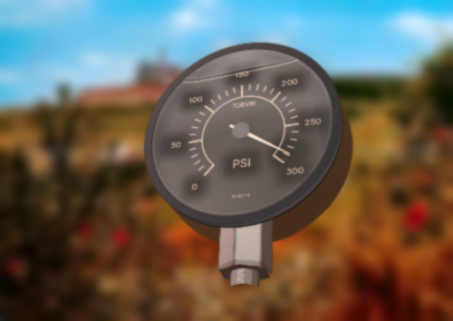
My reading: 290 (psi)
